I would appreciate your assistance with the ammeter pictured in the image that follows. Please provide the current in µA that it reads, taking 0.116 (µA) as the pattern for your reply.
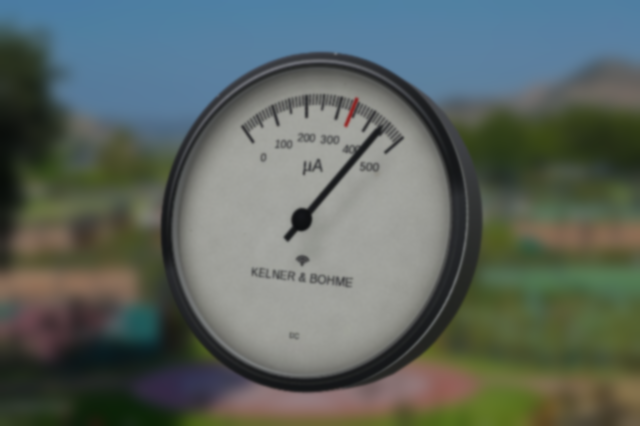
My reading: 450 (µA)
